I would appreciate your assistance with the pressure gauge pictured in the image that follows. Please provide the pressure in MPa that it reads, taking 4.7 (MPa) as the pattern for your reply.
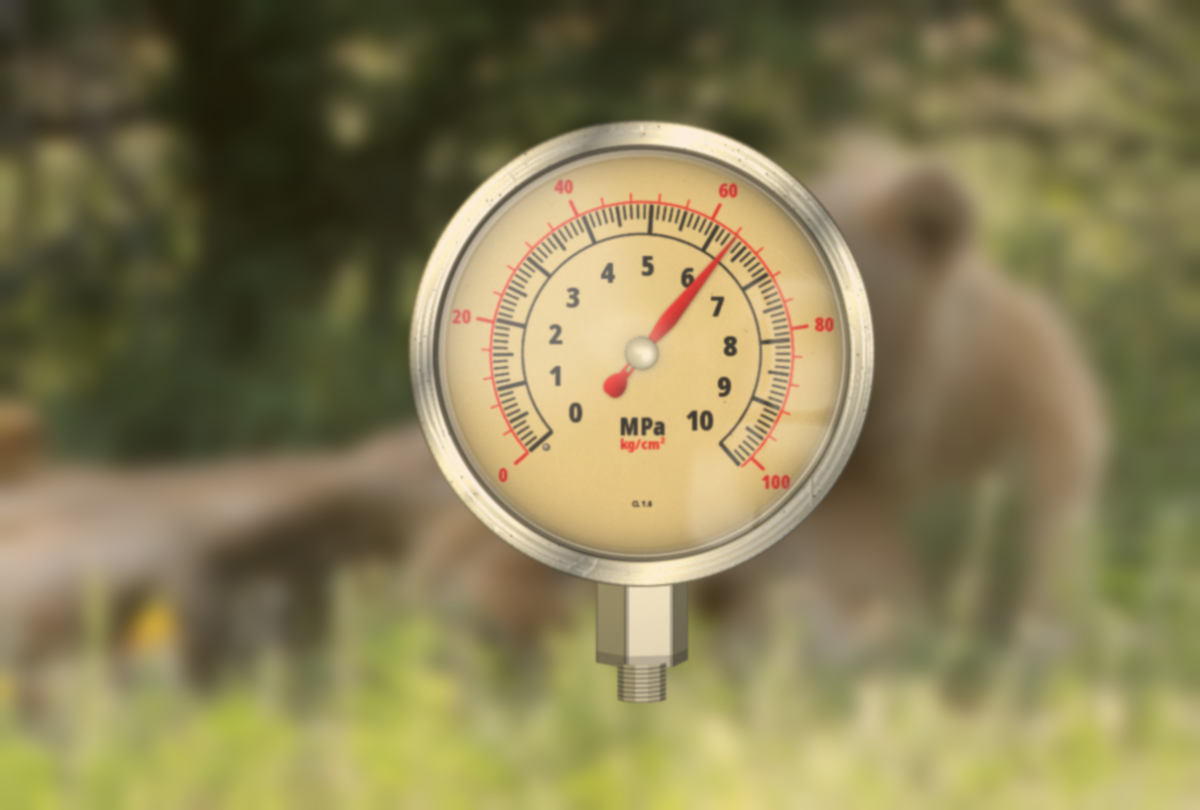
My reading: 6.3 (MPa)
